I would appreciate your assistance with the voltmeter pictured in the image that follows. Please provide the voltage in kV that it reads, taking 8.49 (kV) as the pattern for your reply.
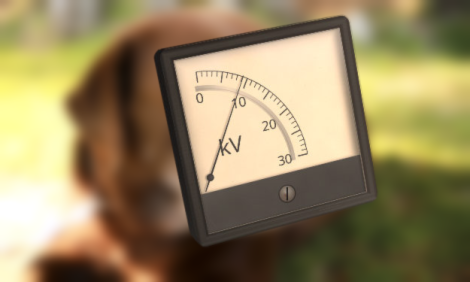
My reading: 9 (kV)
